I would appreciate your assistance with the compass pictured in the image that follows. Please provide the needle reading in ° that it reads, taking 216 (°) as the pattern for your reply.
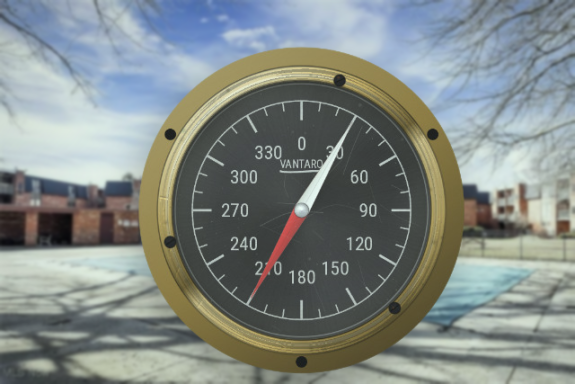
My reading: 210 (°)
